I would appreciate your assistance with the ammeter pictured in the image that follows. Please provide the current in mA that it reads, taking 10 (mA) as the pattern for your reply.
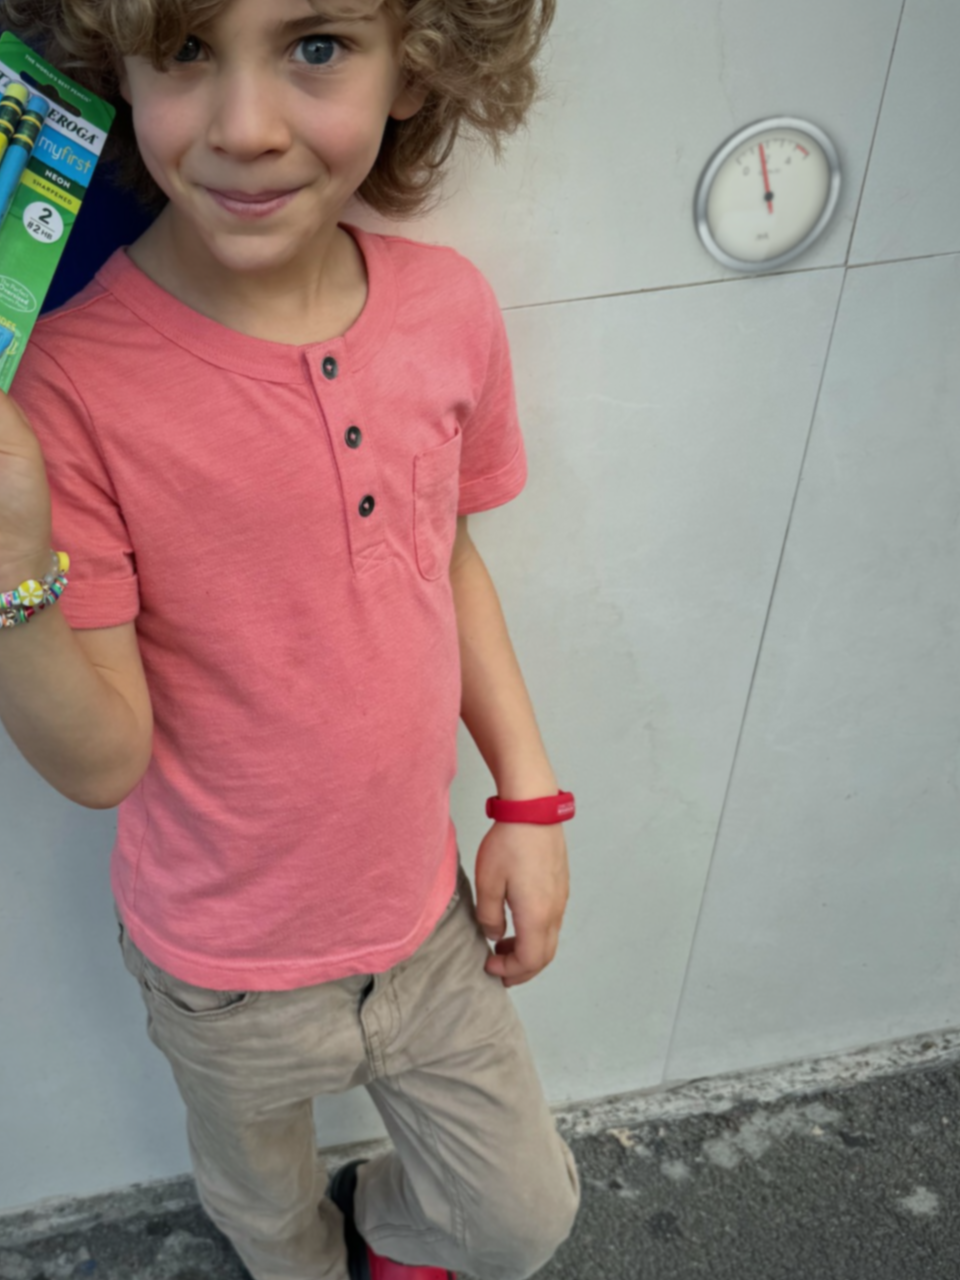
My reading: 1.5 (mA)
